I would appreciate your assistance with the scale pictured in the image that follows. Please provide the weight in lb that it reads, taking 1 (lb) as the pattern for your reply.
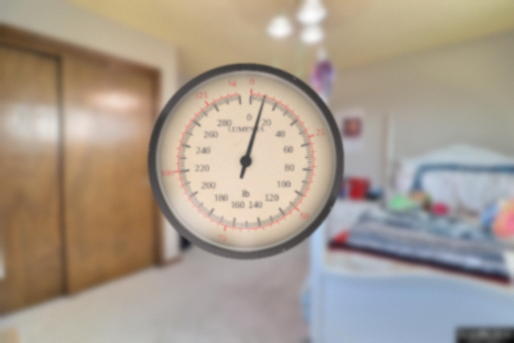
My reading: 10 (lb)
